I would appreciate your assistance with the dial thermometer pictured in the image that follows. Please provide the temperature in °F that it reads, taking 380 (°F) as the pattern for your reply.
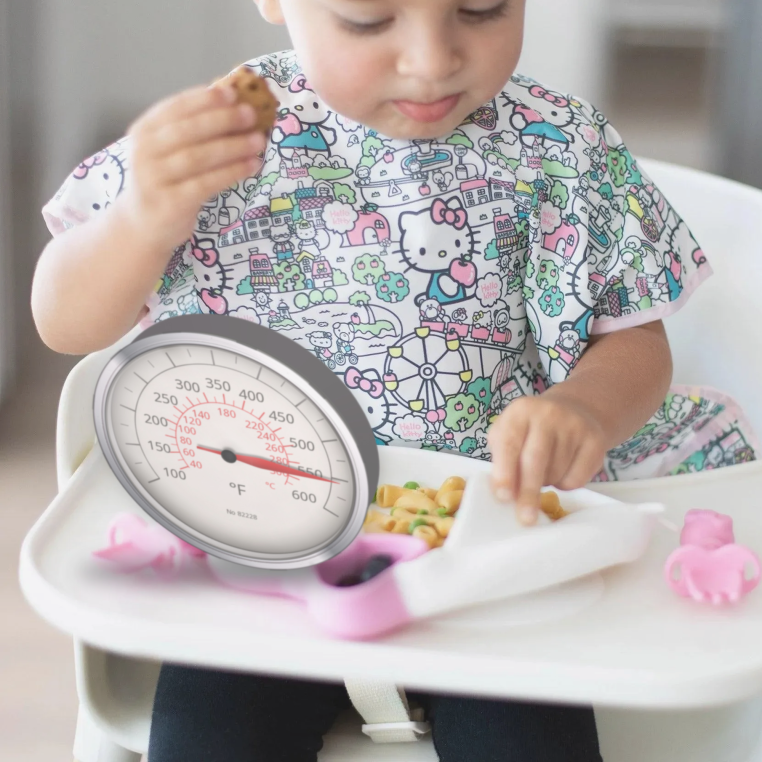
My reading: 550 (°F)
